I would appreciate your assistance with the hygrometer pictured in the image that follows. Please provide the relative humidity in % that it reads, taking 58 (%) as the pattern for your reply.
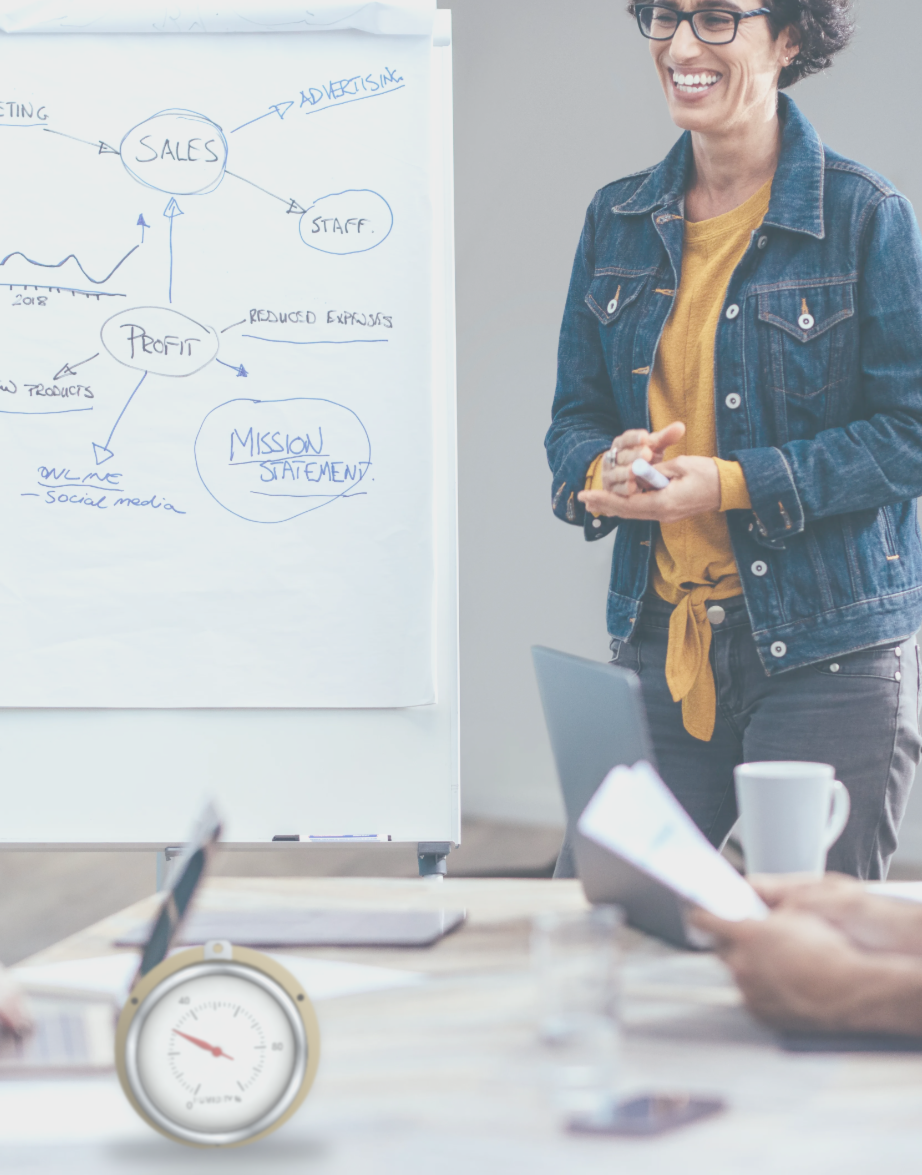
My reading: 30 (%)
